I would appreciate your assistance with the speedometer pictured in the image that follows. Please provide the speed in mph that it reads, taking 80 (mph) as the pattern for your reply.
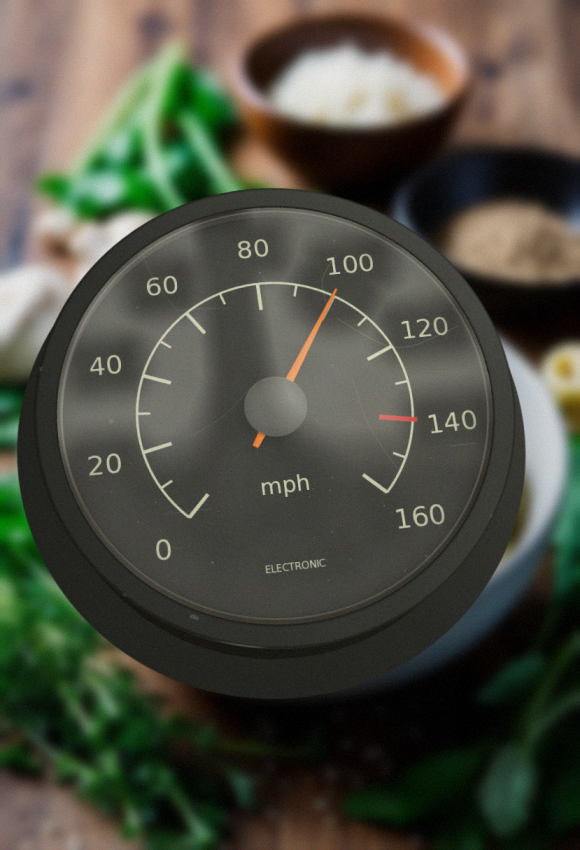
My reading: 100 (mph)
